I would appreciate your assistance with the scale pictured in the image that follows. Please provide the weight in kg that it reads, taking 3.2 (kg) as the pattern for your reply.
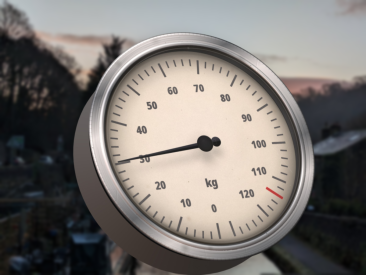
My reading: 30 (kg)
